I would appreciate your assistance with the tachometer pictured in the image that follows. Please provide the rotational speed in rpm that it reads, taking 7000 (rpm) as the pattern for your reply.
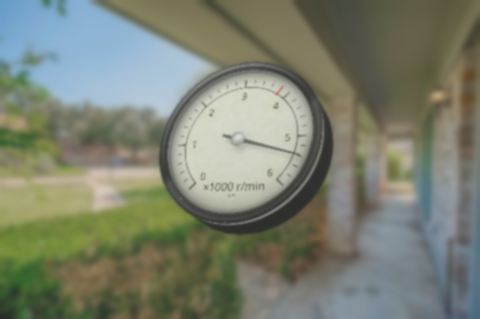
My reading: 5400 (rpm)
